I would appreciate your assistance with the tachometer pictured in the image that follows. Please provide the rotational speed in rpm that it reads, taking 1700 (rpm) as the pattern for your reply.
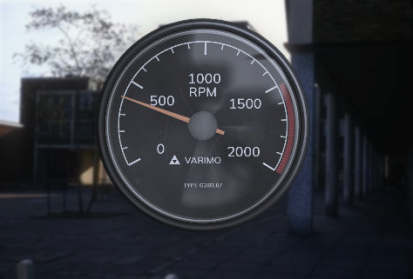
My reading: 400 (rpm)
